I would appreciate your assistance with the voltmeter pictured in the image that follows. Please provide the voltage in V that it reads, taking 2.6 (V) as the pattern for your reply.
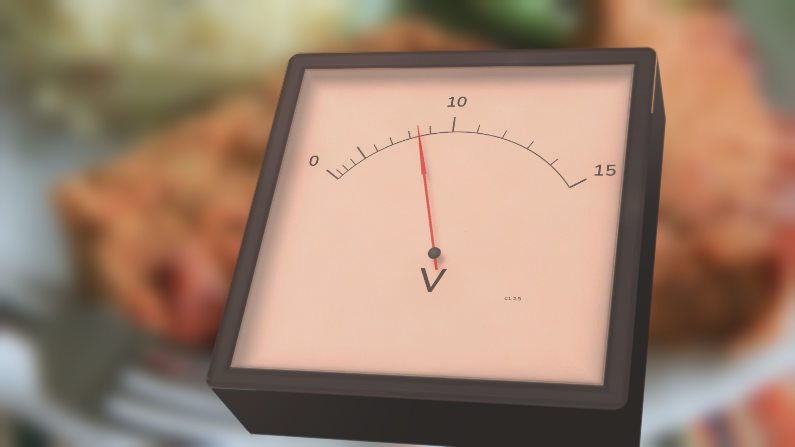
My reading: 8.5 (V)
